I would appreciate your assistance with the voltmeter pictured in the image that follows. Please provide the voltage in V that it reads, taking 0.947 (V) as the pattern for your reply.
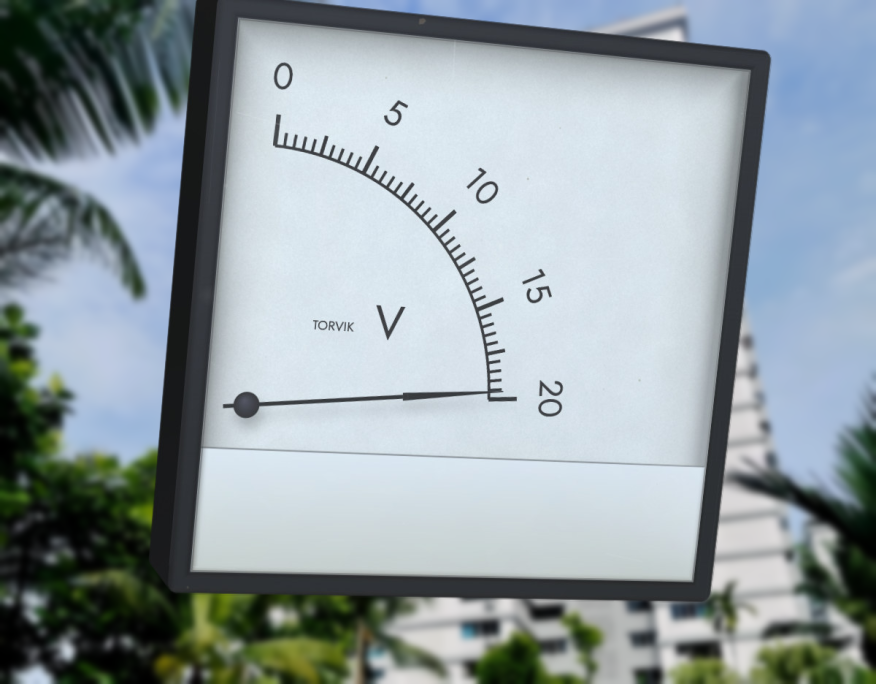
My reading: 19.5 (V)
